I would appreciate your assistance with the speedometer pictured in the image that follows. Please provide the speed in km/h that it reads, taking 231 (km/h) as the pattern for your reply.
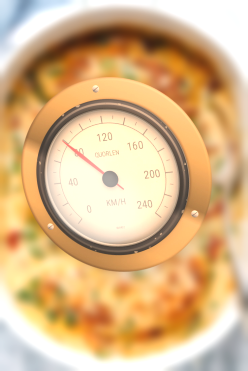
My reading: 80 (km/h)
